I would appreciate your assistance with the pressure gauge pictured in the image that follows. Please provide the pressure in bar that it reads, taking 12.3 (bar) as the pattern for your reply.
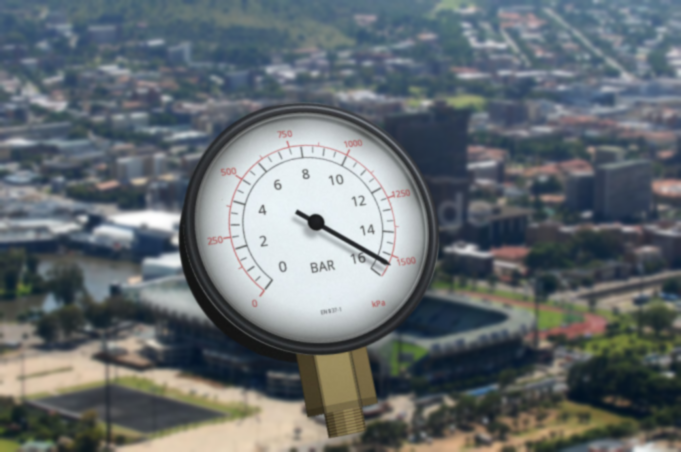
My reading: 15.5 (bar)
